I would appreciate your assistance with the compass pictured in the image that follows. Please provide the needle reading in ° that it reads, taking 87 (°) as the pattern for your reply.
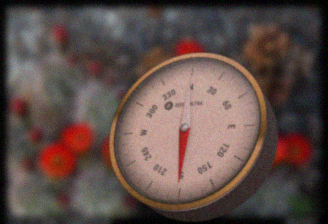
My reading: 180 (°)
